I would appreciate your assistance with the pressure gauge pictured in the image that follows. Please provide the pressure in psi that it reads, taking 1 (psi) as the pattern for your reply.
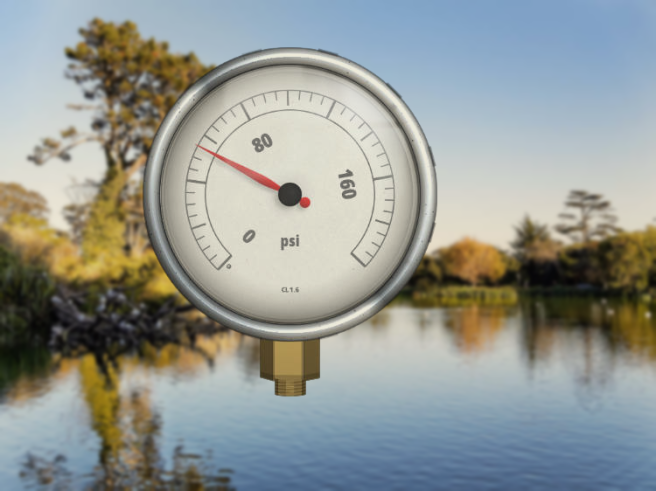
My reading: 55 (psi)
